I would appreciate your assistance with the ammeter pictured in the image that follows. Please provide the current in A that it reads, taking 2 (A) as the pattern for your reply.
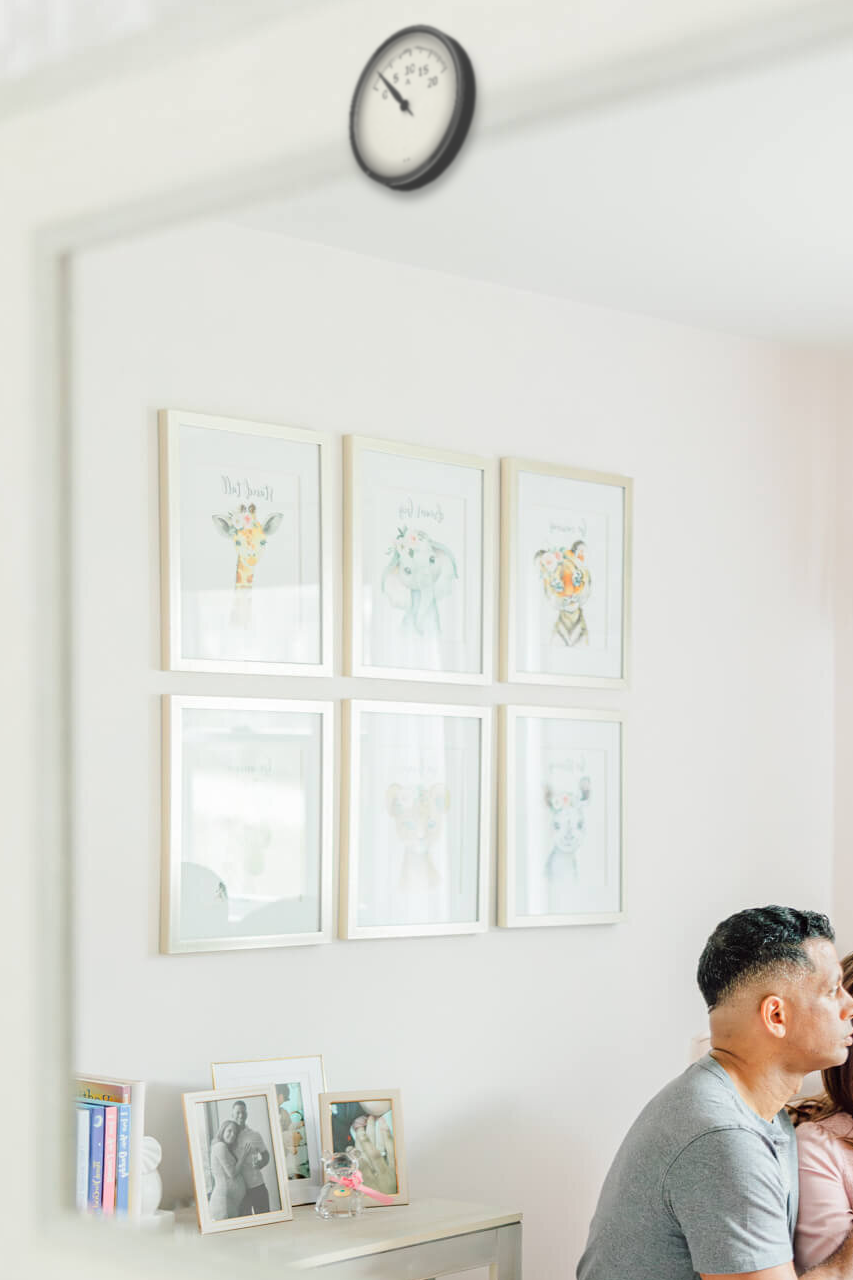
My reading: 2.5 (A)
